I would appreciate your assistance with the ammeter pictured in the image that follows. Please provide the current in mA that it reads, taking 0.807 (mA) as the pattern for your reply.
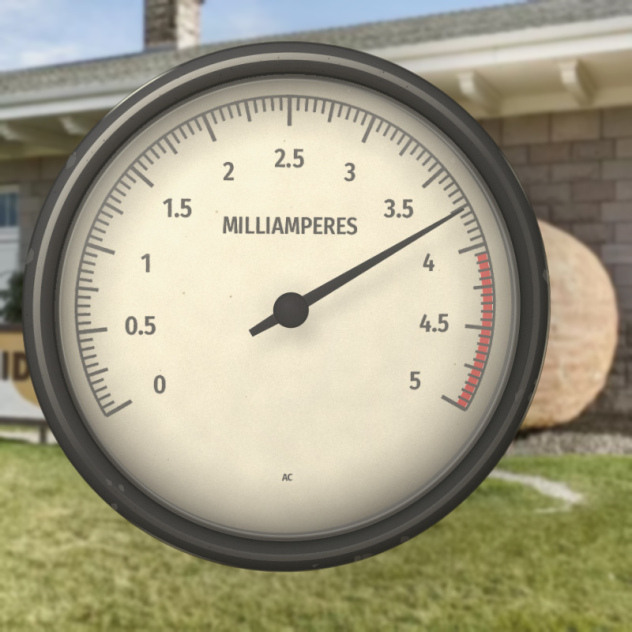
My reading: 3.75 (mA)
